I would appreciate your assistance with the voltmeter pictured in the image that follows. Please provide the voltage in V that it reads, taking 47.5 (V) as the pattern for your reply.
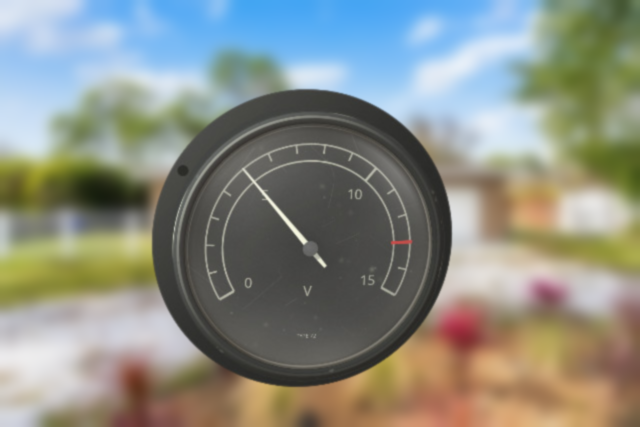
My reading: 5 (V)
